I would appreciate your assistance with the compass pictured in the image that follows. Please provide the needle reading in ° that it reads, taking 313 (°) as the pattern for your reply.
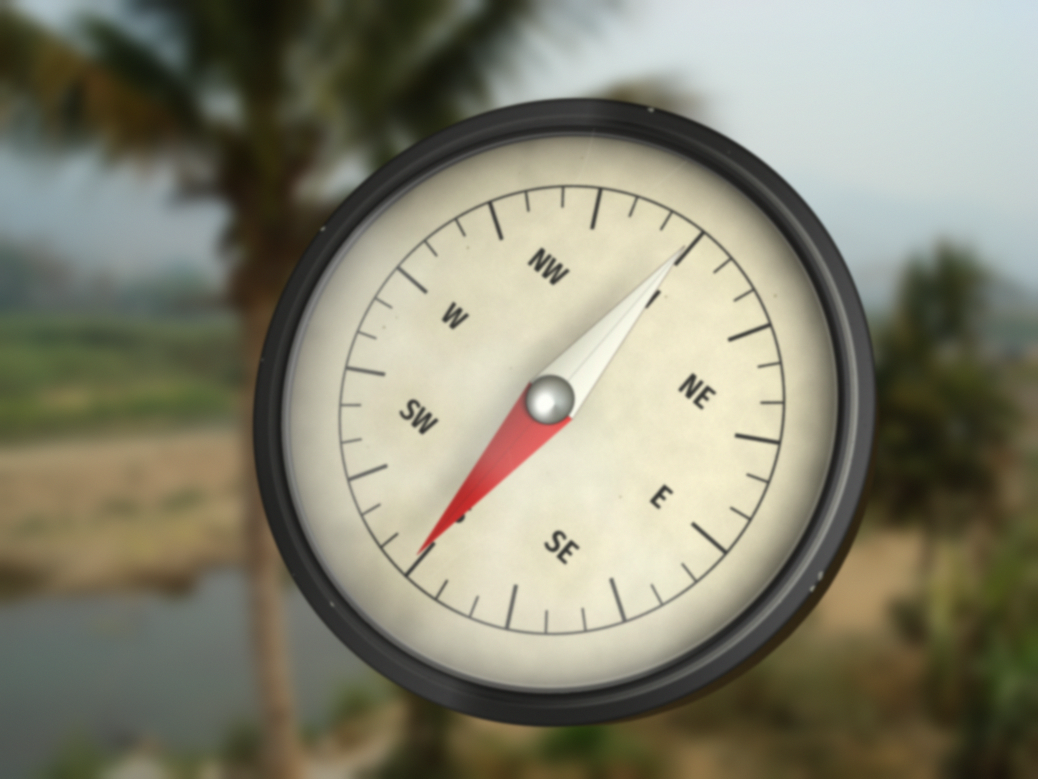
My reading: 180 (°)
